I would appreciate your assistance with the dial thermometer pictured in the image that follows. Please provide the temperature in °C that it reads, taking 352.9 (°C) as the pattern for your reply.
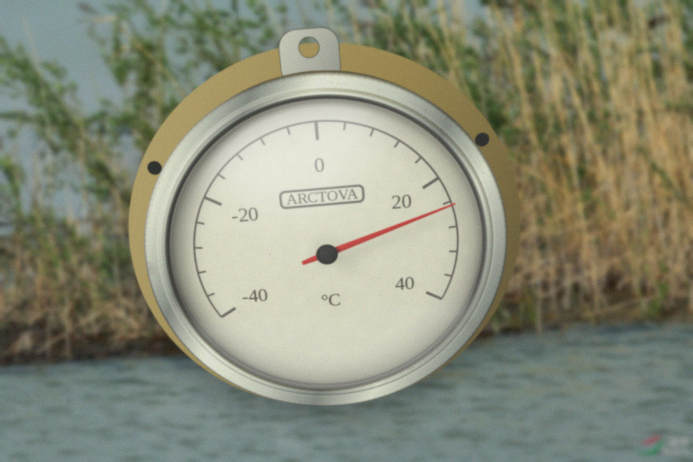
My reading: 24 (°C)
